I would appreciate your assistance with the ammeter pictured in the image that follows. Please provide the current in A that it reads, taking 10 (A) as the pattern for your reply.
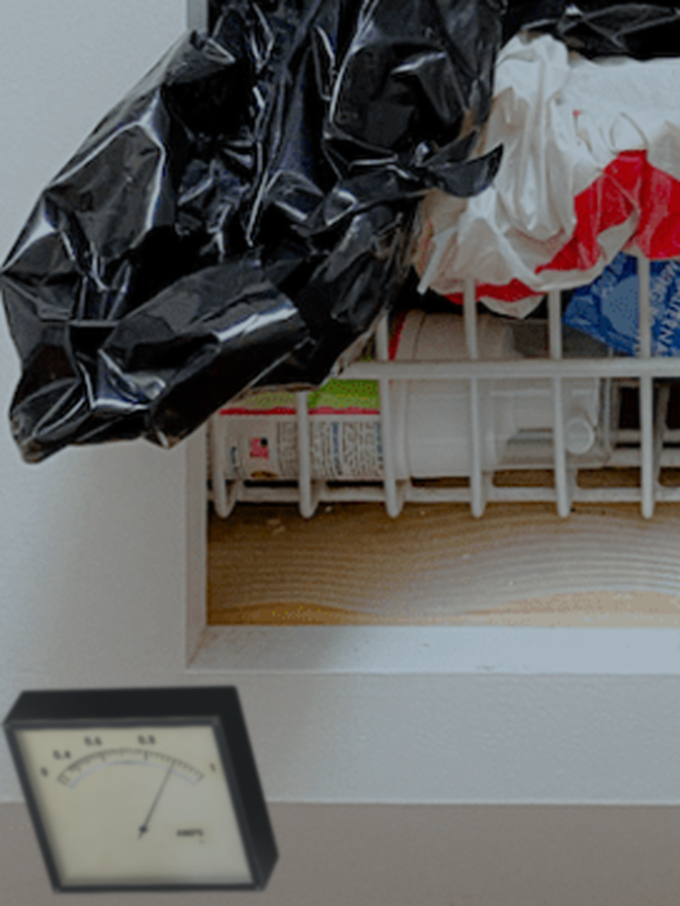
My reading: 0.9 (A)
